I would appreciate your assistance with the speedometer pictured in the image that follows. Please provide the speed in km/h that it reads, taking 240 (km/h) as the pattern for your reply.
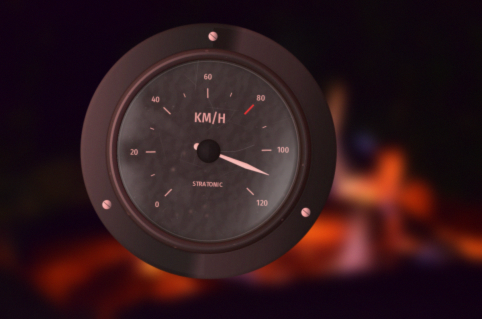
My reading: 110 (km/h)
